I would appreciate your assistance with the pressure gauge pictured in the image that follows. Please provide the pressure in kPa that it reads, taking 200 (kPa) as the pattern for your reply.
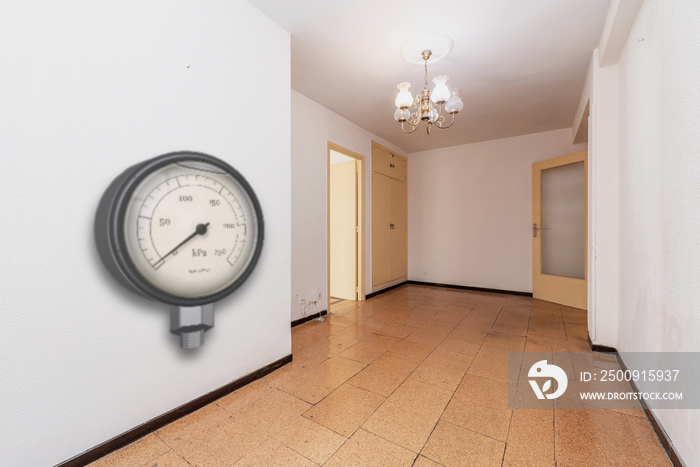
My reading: 5 (kPa)
